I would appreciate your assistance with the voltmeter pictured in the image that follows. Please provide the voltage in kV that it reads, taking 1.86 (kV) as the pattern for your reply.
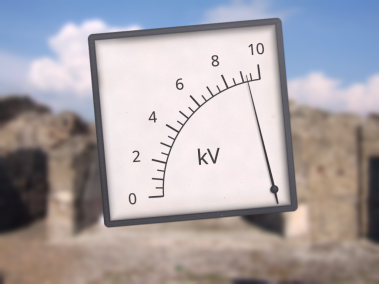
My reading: 9.25 (kV)
